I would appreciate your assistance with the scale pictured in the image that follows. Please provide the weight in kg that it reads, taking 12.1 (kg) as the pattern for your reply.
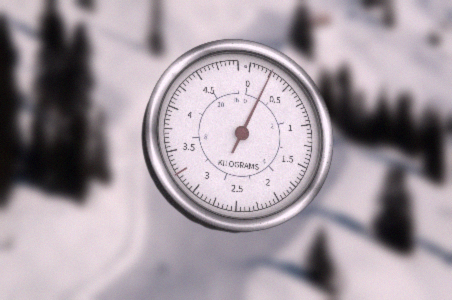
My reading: 0.25 (kg)
